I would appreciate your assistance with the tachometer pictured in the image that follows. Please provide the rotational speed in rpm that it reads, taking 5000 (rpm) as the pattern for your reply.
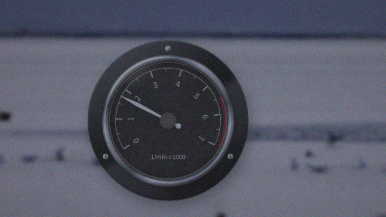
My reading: 1750 (rpm)
